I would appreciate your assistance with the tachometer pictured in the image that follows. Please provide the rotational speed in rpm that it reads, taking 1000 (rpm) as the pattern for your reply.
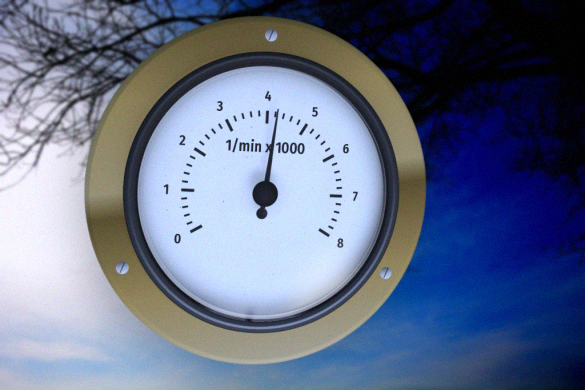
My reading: 4200 (rpm)
